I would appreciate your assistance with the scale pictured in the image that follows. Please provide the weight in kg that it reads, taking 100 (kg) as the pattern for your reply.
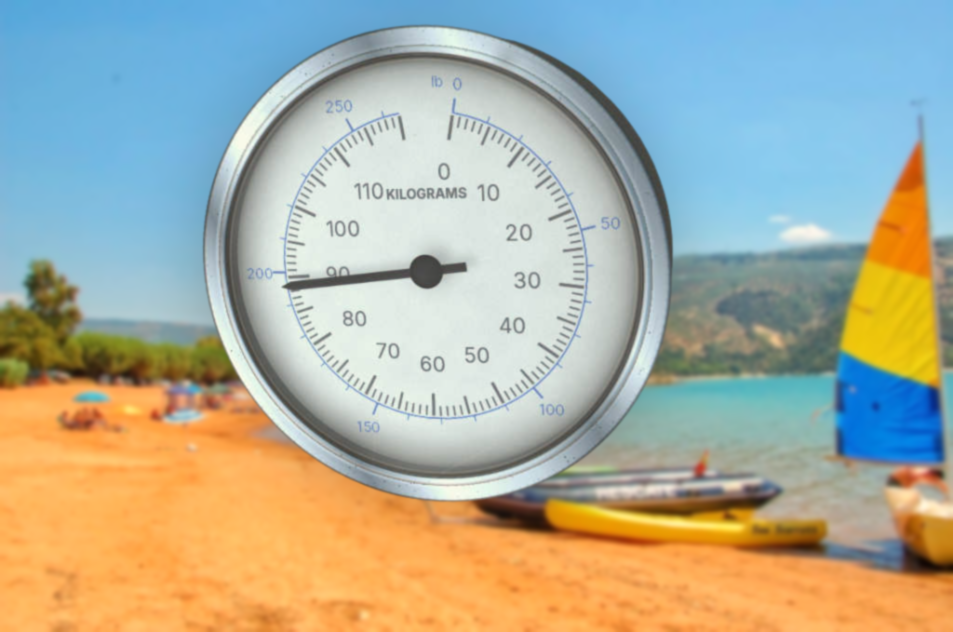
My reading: 89 (kg)
